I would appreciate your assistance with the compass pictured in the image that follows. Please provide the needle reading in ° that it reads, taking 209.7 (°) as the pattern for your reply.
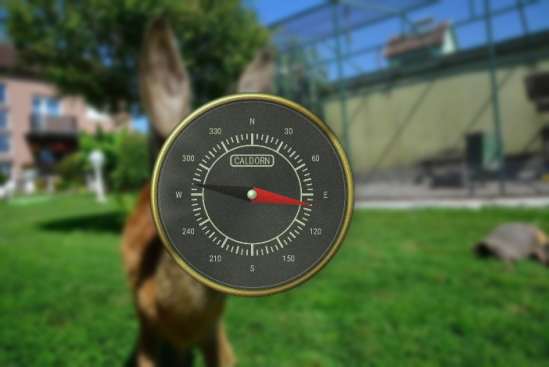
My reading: 100 (°)
